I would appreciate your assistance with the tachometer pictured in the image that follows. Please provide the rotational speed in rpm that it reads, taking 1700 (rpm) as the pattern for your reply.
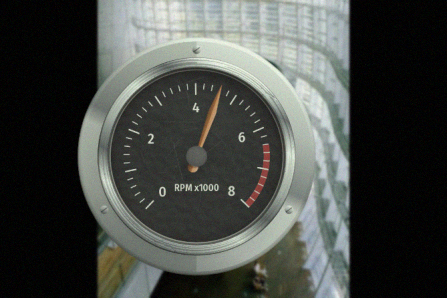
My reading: 4600 (rpm)
